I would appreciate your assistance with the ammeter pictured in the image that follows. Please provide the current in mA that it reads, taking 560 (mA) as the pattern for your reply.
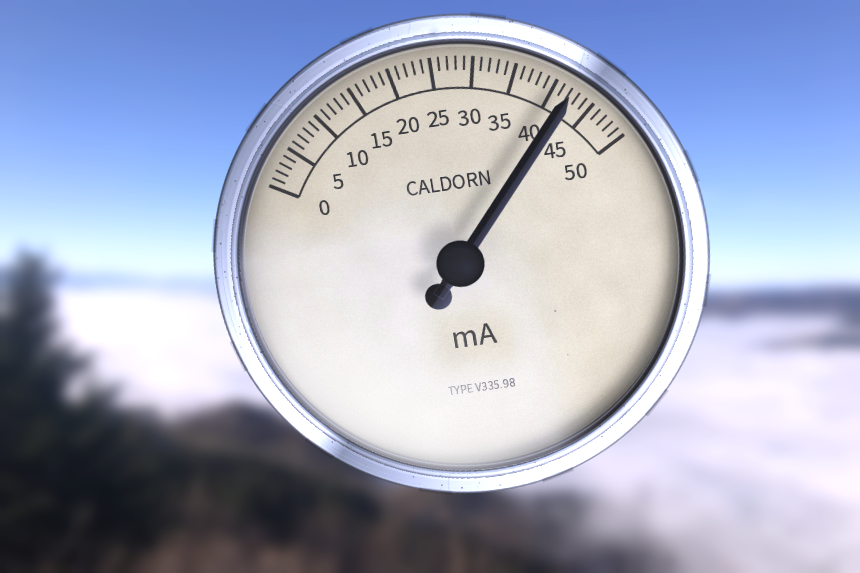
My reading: 42 (mA)
